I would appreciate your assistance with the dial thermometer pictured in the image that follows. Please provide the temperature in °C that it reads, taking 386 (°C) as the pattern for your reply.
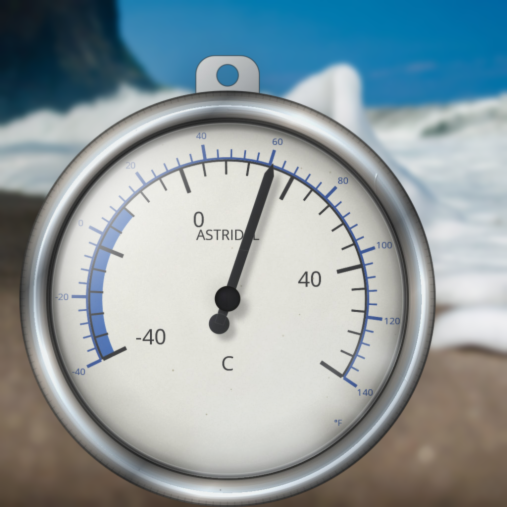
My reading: 16 (°C)
